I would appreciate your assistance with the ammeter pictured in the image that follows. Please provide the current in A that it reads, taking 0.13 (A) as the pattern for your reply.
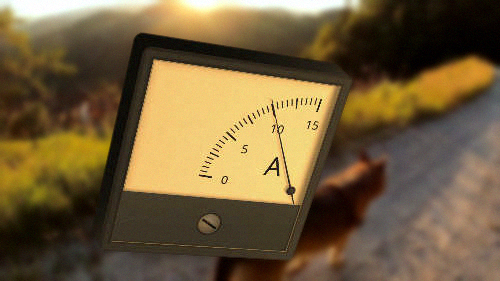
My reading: 10 (A)
